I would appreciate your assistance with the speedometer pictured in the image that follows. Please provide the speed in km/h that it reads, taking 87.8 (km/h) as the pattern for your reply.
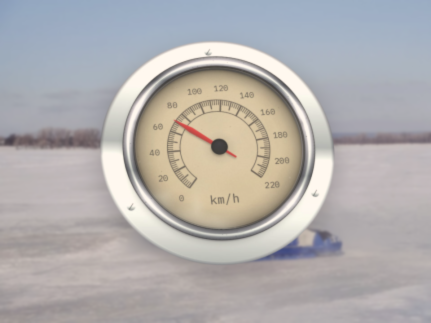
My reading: 70 (km/h)
